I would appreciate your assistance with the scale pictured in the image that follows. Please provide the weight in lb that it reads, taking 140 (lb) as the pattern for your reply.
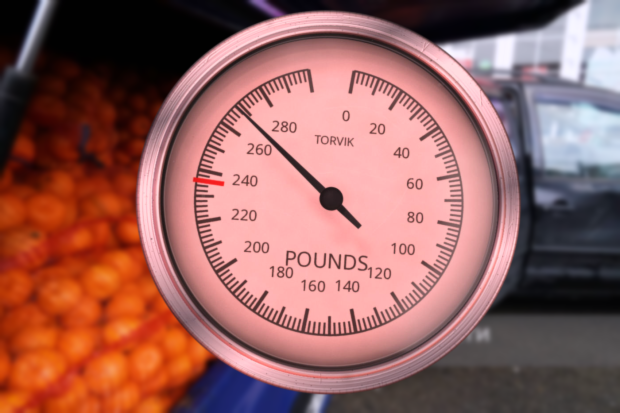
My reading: 268 (lb)
